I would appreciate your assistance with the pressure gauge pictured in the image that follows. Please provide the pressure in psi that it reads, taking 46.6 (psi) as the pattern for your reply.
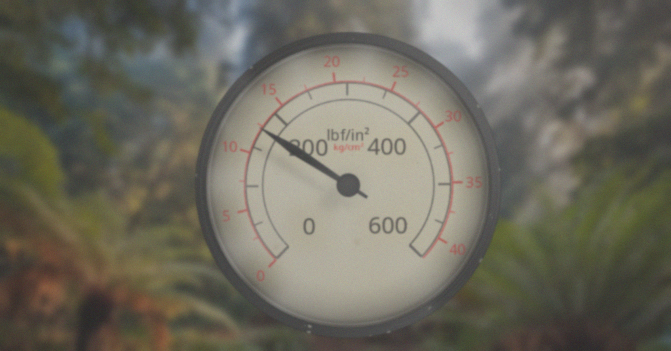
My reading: 175 (psi)
